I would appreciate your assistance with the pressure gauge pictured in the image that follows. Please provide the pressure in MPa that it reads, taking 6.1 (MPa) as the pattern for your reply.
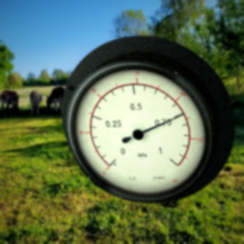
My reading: 0.75 (MPa)
